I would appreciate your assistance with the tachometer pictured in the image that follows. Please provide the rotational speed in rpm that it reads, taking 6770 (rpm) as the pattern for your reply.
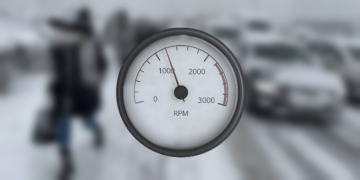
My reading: 1200 (rpm)
